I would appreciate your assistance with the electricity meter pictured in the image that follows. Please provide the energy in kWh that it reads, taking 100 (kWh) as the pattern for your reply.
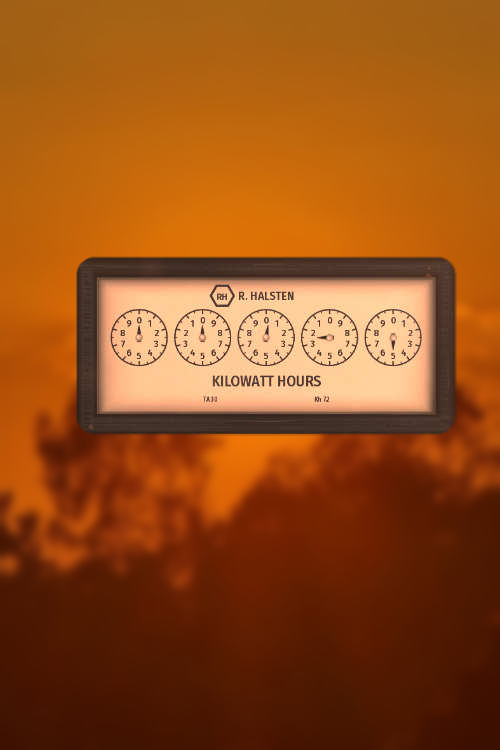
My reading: 25 (kWh)
